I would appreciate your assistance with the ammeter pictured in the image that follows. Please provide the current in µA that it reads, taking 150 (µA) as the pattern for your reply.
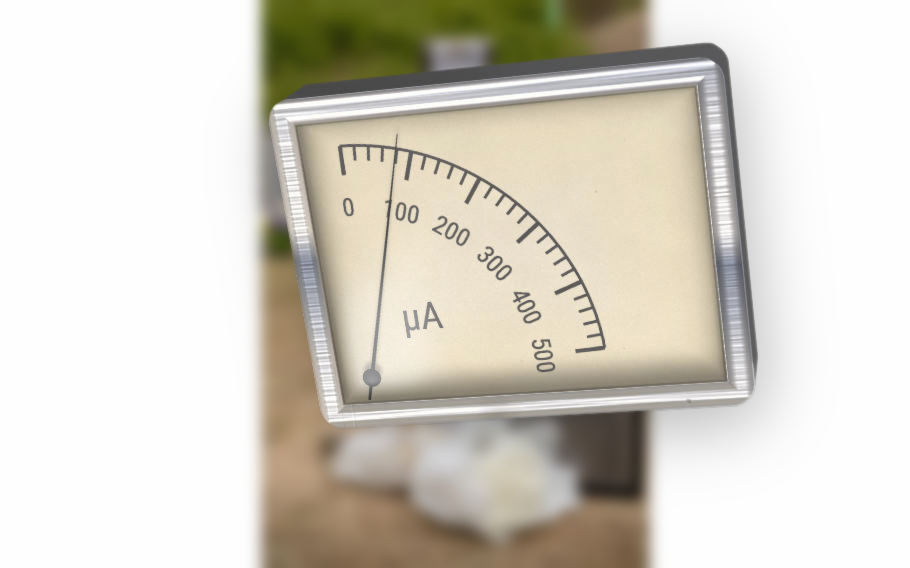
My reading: 80 (µA)
